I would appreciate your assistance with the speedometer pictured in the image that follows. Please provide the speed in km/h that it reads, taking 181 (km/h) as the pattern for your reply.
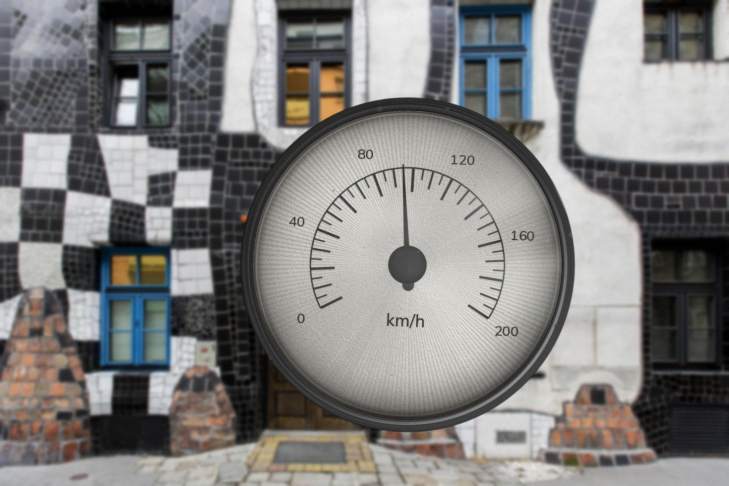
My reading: 95 (km/h)
